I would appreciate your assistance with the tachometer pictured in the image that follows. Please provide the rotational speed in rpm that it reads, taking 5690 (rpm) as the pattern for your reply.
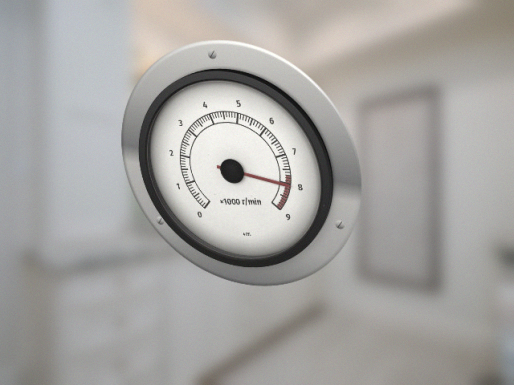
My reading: 8000 (rpm)
